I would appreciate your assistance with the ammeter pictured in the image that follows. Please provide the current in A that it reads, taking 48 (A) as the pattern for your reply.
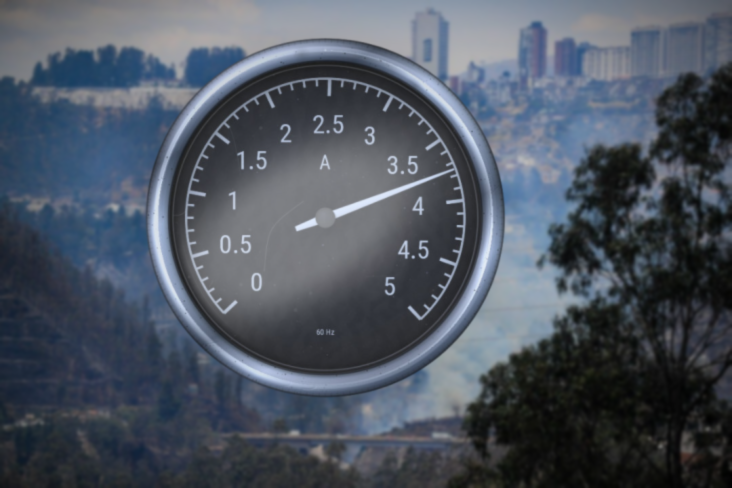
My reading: 3.75 (A)
